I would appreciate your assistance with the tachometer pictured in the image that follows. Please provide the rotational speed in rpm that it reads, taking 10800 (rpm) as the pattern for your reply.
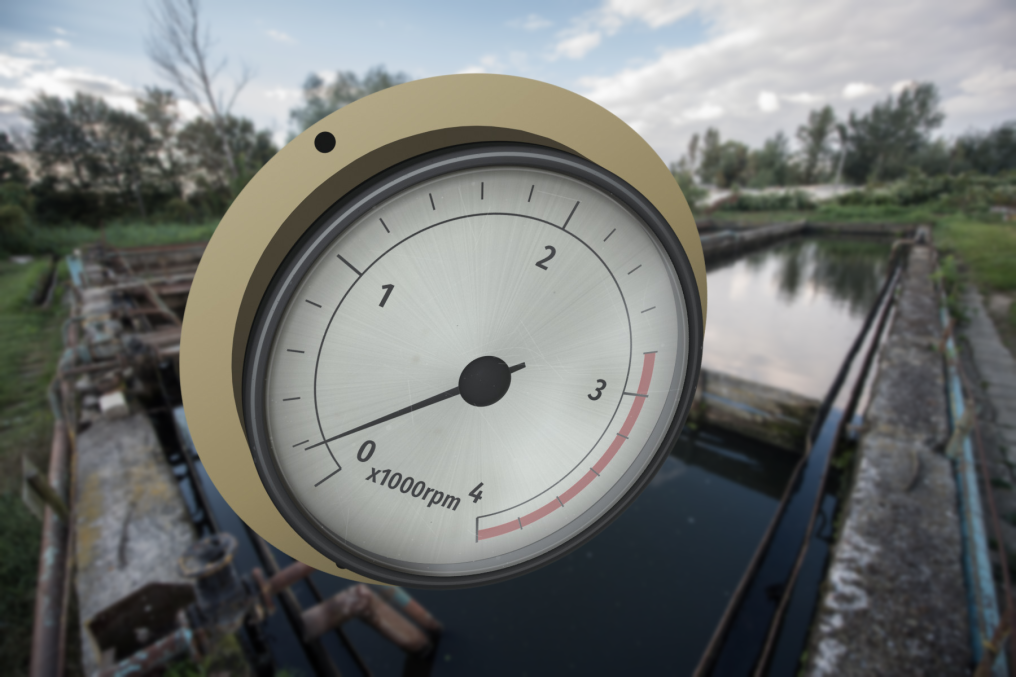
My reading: 200 (rpm)
